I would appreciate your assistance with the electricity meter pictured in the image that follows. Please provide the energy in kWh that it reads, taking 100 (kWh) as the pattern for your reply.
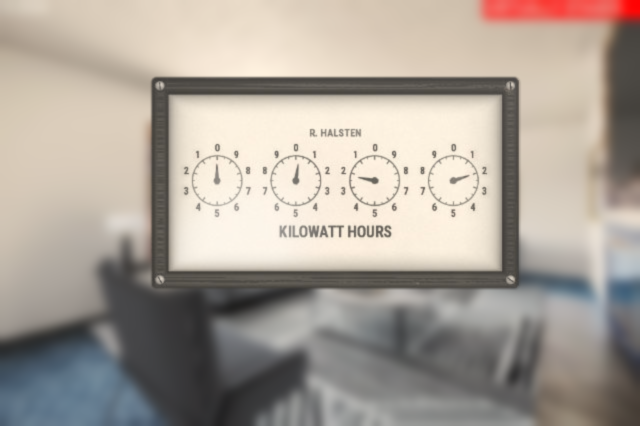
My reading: 22 (kWh)
